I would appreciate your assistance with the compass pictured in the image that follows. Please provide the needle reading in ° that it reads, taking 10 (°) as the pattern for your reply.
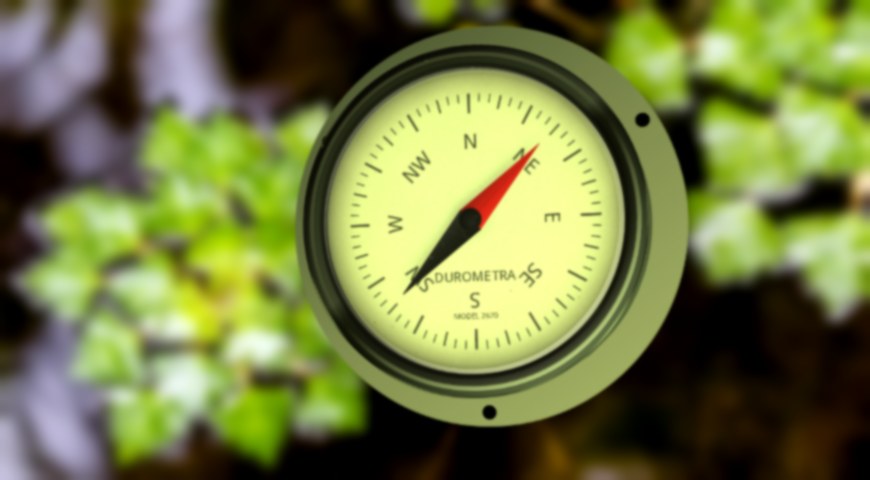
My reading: 45 (°)
